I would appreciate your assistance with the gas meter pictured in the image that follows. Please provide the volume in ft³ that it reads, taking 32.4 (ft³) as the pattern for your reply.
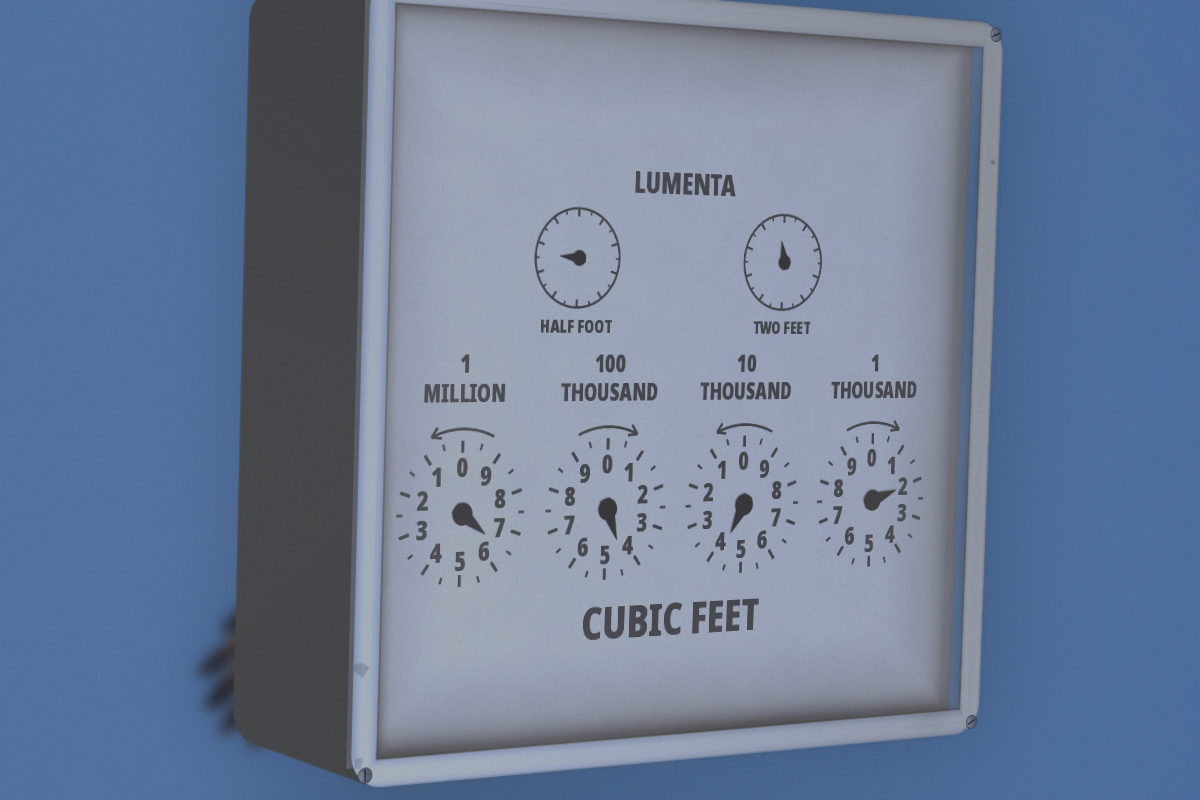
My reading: 644200 (ft³)
